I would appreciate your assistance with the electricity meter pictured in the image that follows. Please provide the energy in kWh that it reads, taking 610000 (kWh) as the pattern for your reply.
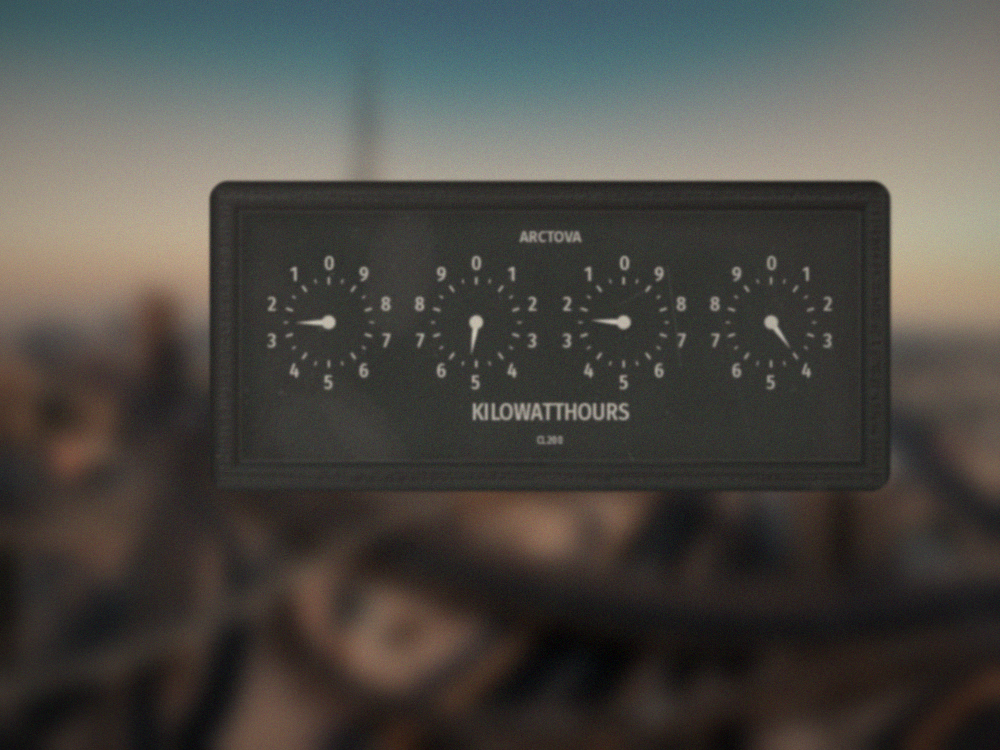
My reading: 2524 (kWh)
